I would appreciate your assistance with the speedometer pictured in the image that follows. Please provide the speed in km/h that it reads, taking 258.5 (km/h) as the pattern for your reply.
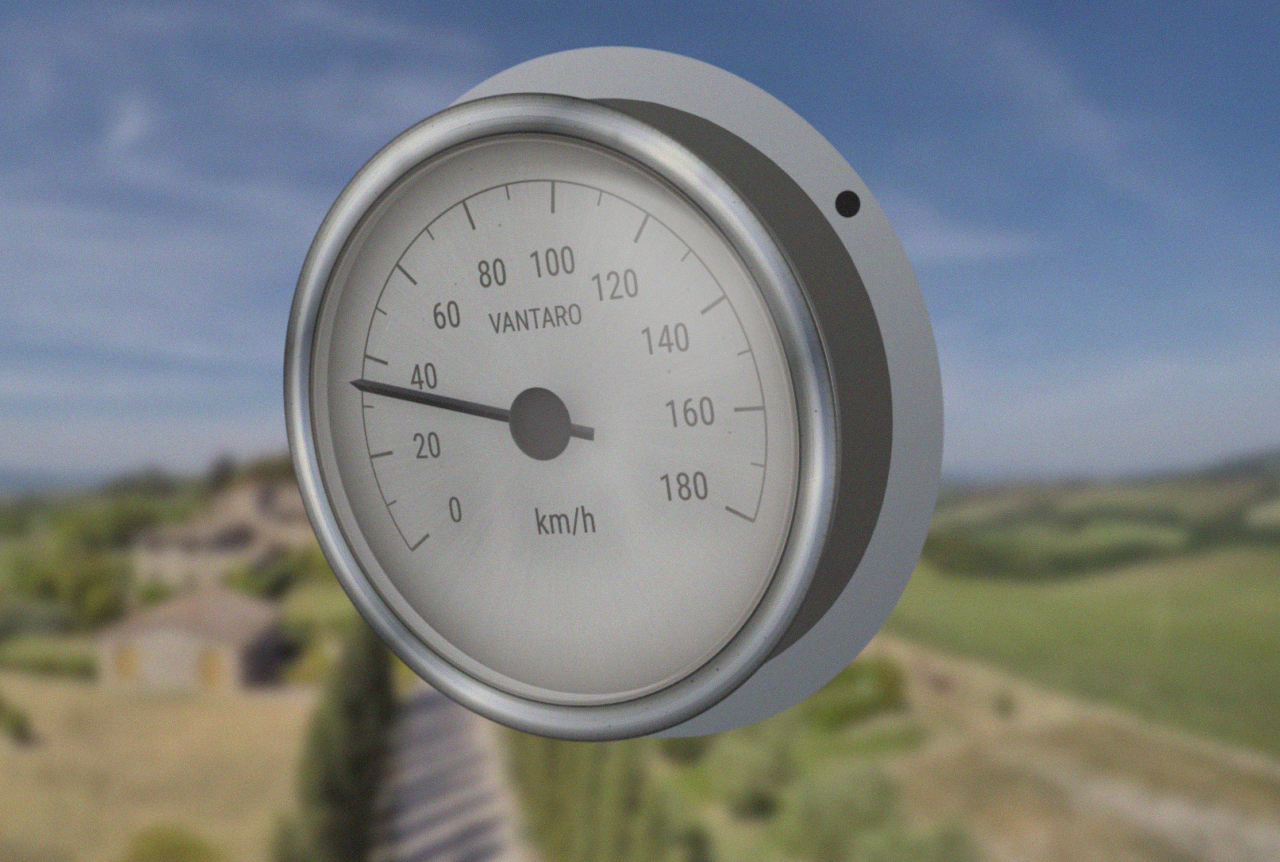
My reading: 35 (km/h)
